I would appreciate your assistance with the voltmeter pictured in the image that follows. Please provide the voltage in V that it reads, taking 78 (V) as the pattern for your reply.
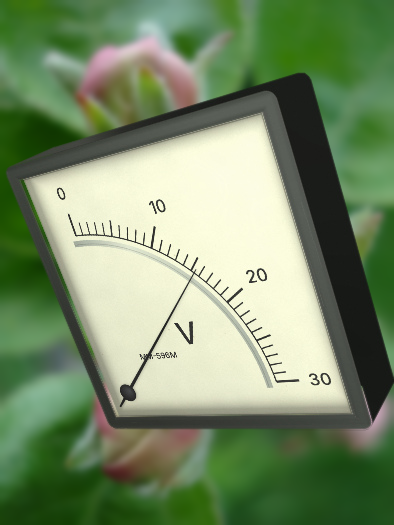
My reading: 15.5 (V)
